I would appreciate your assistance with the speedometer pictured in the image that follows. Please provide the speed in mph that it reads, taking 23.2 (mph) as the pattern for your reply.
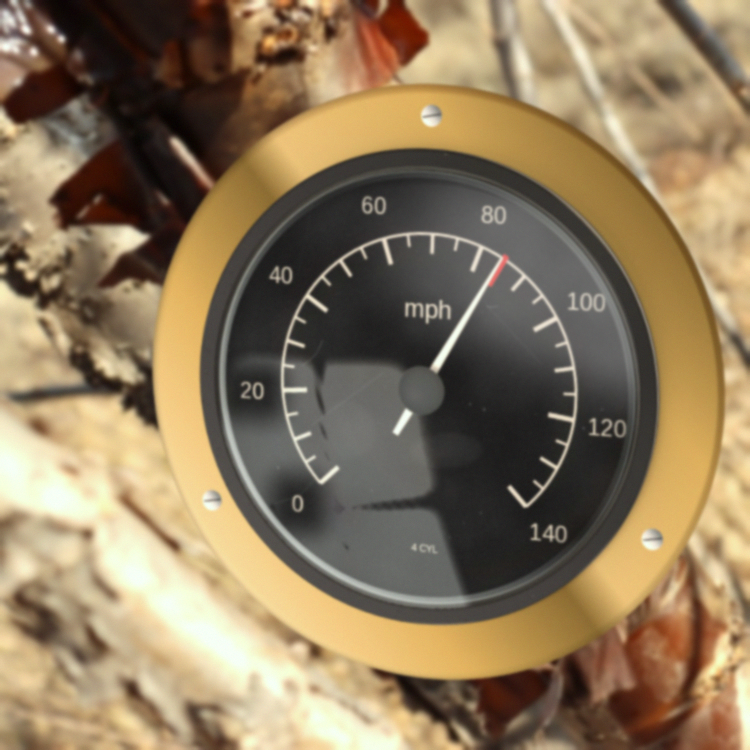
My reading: 85 (mph)
